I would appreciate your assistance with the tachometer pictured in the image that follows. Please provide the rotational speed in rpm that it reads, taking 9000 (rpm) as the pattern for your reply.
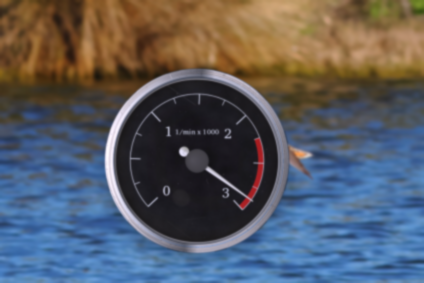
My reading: 2875 (rpm)
